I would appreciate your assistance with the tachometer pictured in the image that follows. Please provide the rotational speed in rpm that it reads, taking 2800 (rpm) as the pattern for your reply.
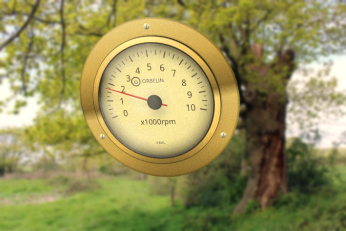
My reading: 1750 (rpm)
